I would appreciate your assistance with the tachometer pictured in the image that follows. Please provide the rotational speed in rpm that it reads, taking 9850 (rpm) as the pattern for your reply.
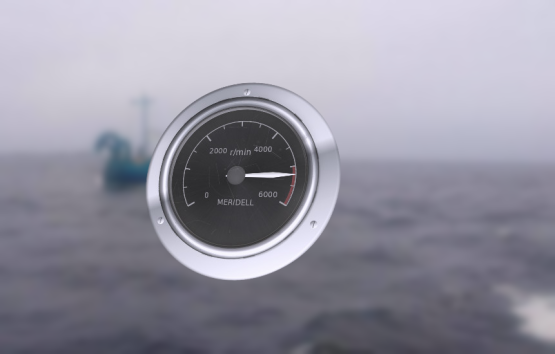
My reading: 5250 (rpm)
